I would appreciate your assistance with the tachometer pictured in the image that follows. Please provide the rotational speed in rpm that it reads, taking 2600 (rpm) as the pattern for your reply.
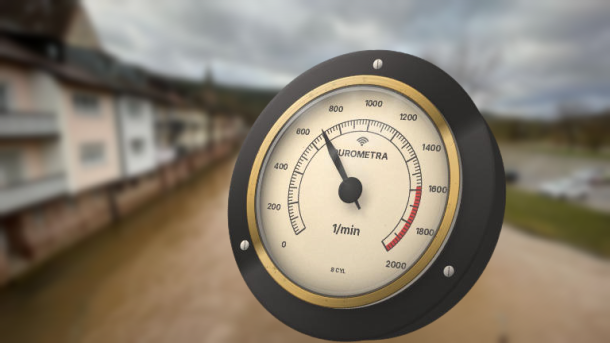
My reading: 700 (rpm)
